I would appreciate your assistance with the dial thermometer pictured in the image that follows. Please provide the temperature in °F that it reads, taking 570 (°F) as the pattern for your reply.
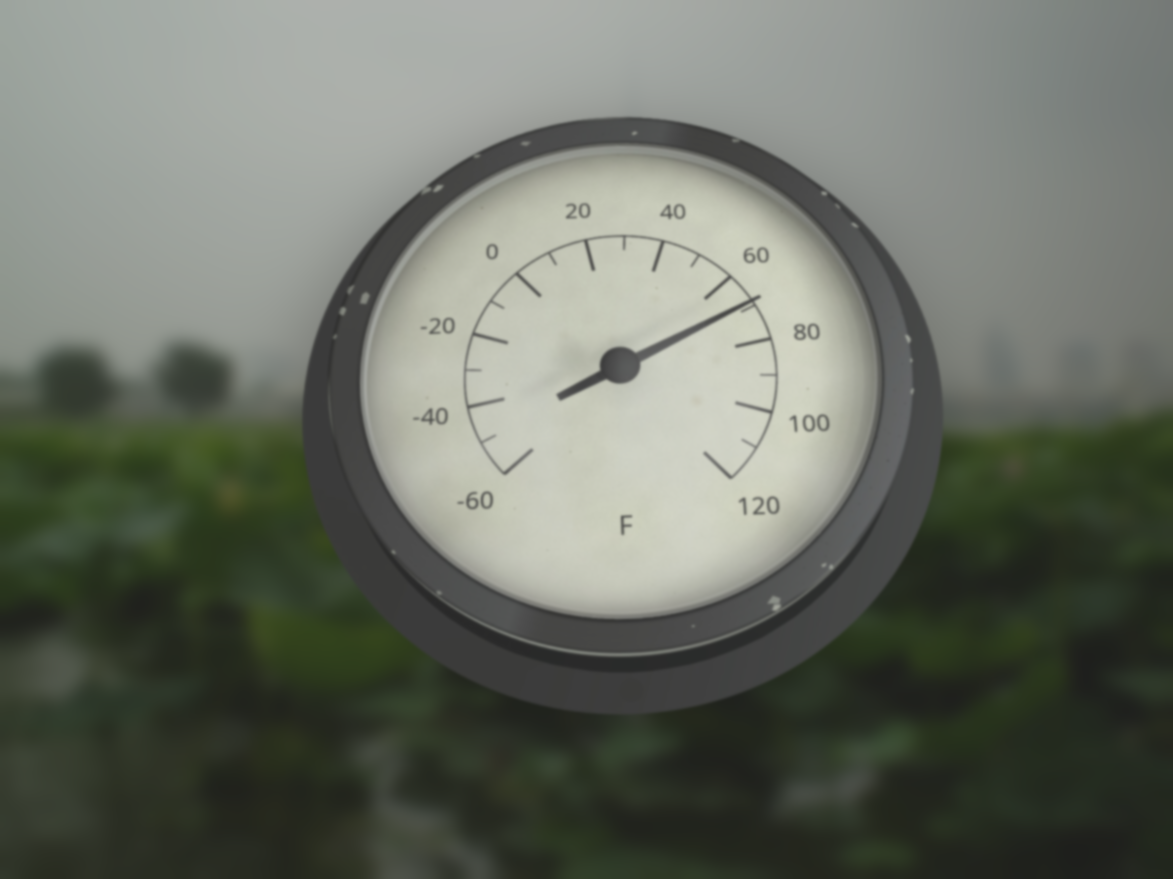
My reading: 70 (°F)
